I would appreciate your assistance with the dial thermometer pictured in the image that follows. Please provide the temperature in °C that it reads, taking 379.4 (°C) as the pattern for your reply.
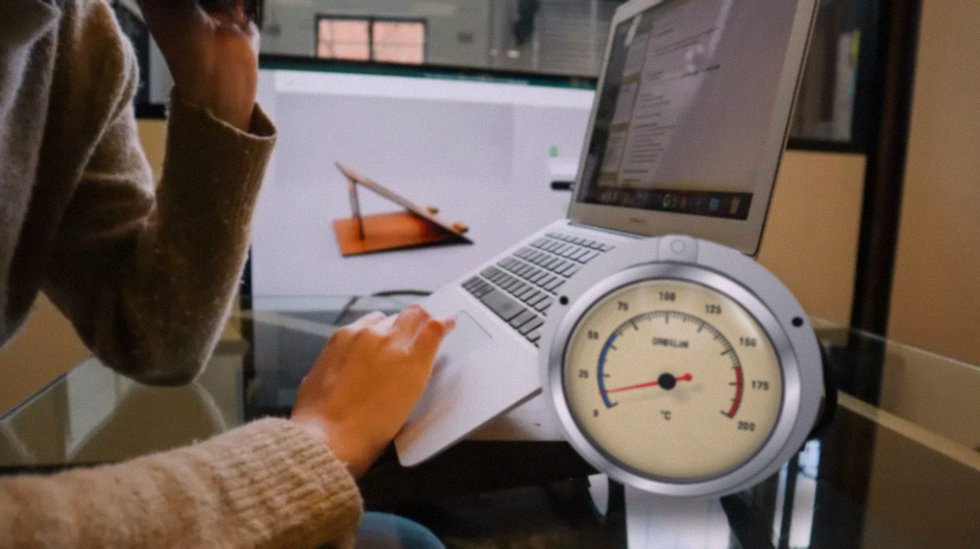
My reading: 12.5 (°C)
